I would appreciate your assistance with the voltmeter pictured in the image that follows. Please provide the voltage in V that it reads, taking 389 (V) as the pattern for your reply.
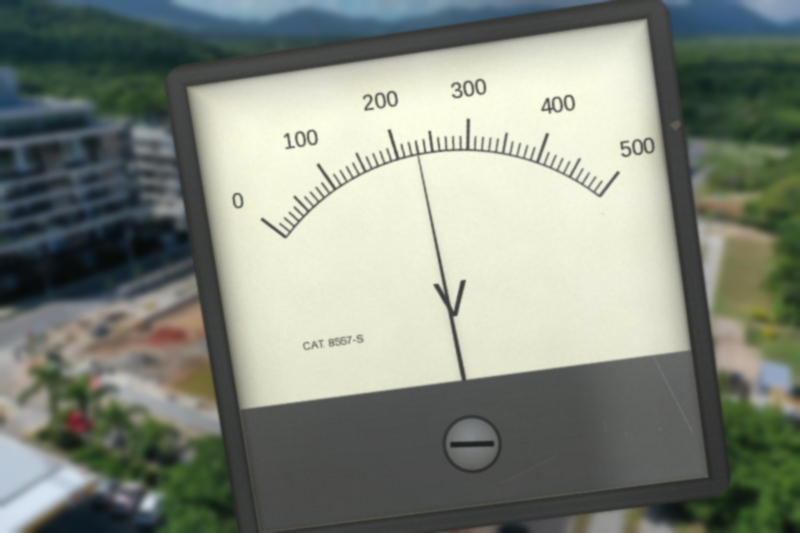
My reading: 230 (V)
